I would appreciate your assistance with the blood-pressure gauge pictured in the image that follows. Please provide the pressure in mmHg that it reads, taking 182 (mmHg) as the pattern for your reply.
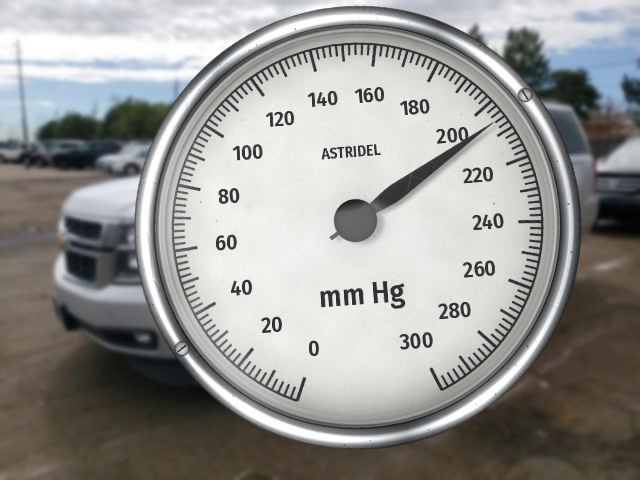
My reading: 206 (mmHg)
